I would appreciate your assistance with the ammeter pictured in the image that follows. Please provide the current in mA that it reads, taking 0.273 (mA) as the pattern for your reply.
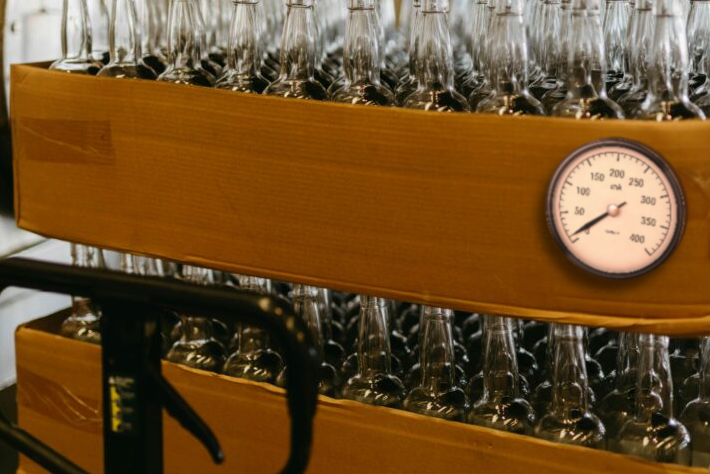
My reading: 10 (mA)
